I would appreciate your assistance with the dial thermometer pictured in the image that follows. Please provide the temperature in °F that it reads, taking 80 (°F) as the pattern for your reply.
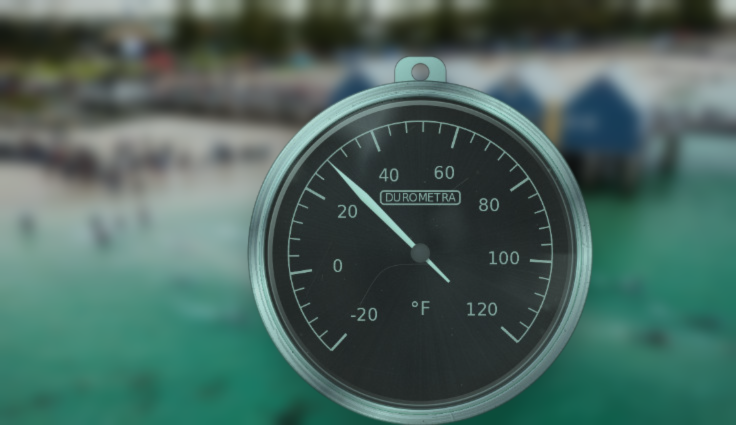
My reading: 28 (°F)
